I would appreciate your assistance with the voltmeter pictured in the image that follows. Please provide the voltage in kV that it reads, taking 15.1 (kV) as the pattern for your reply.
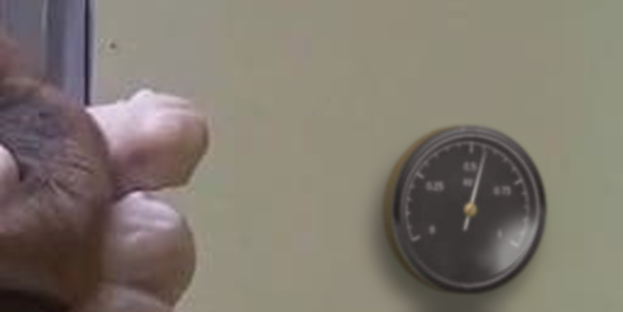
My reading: 0.55 (kV)
